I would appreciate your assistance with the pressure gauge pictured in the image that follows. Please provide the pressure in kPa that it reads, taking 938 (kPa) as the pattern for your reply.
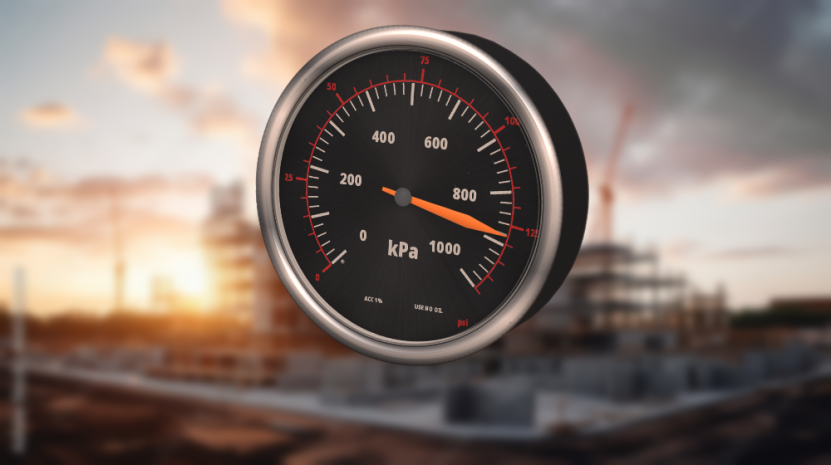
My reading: 880 (kPa)
